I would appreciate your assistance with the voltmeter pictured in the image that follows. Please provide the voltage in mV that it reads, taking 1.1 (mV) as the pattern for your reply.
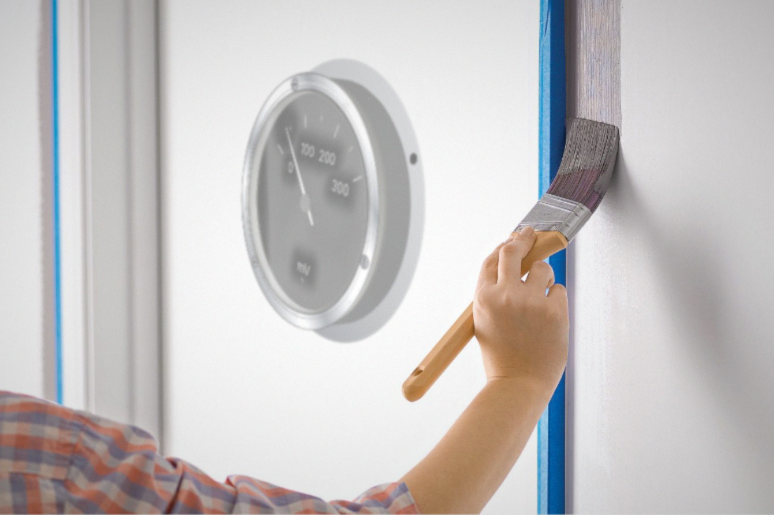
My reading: 50 (mV)
